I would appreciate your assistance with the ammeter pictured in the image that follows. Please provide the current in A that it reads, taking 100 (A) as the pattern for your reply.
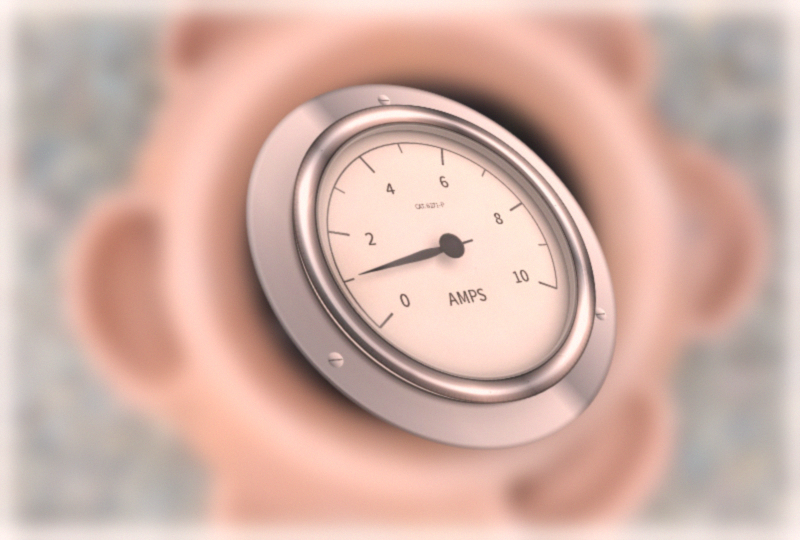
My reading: 1 (A)
